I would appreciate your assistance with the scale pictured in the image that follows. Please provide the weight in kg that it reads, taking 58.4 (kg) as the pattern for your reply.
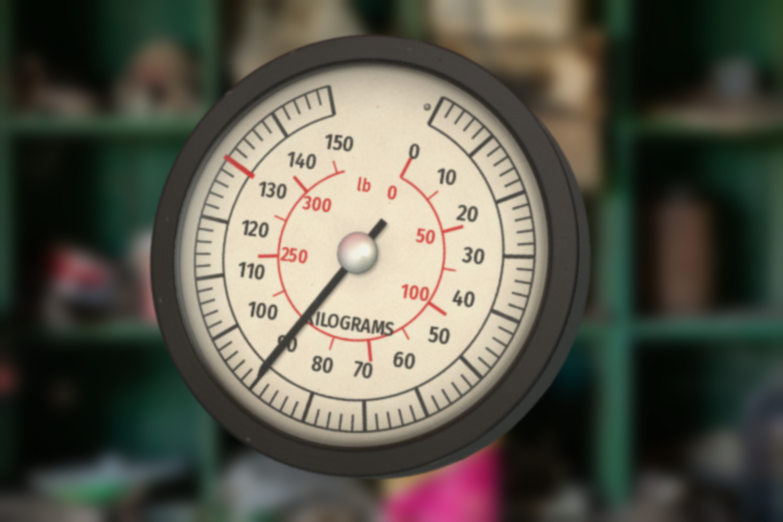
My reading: 90 (kg)
